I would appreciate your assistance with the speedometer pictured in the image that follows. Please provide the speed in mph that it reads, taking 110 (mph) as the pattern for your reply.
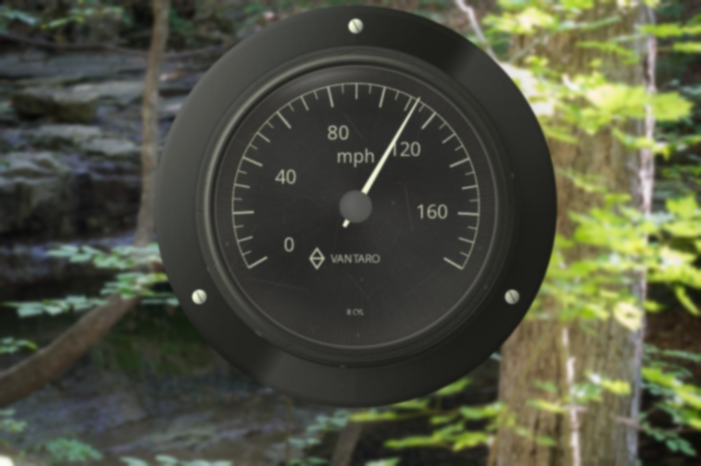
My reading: 112.5 (mph)
